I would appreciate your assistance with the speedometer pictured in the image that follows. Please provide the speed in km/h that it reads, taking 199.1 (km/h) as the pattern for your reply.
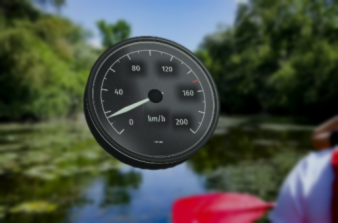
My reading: 15 (km/h)
